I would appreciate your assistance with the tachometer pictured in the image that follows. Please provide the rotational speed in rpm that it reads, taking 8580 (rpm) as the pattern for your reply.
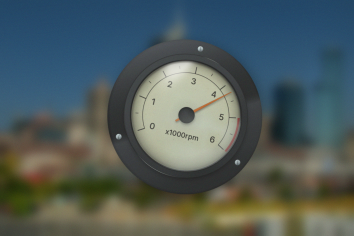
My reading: 4250 (rpm)
